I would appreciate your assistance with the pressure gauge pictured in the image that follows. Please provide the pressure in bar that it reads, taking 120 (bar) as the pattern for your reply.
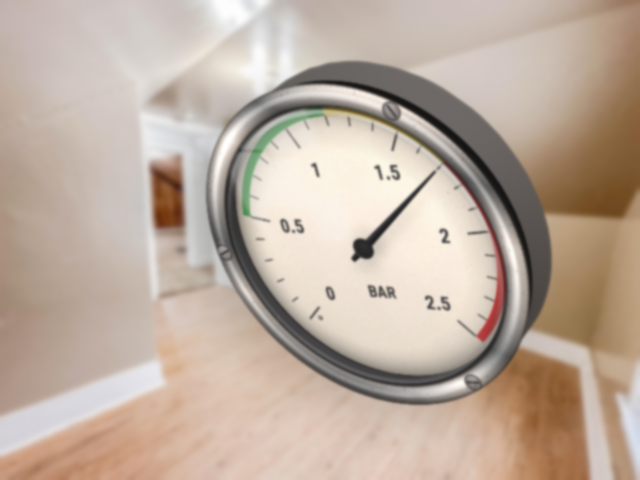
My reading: 1.7 (bar)
